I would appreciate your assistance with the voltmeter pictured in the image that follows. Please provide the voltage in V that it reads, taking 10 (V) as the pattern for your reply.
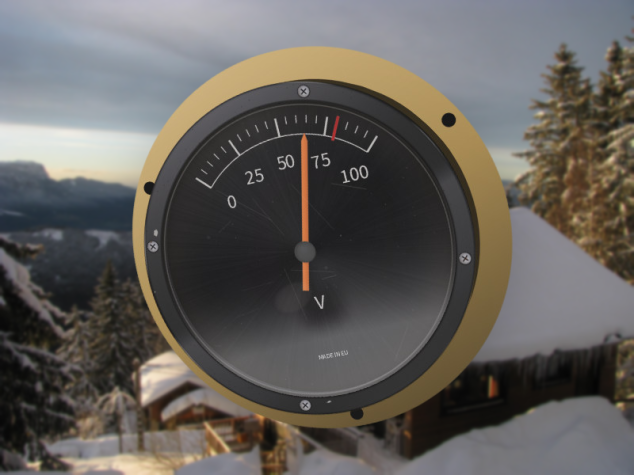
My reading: 65 (V)
